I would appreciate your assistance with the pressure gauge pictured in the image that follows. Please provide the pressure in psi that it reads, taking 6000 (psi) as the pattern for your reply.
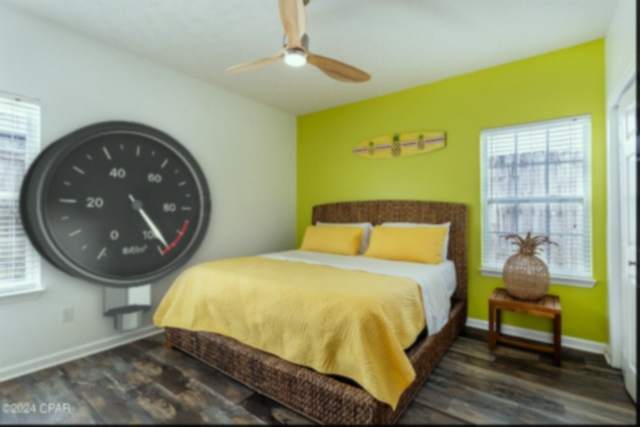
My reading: 97.5 (psi)
